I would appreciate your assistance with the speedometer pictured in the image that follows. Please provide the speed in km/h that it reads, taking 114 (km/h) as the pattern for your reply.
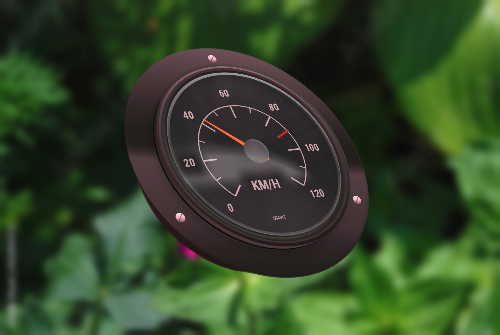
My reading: 40 (km/h)
